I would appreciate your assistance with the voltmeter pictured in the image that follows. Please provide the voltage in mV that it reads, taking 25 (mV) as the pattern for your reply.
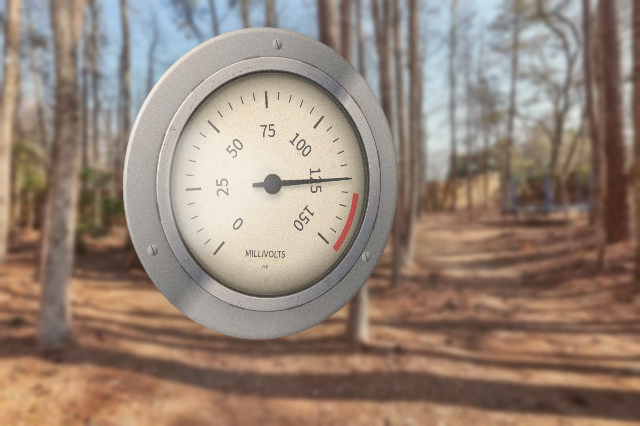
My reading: 125 (mV)
